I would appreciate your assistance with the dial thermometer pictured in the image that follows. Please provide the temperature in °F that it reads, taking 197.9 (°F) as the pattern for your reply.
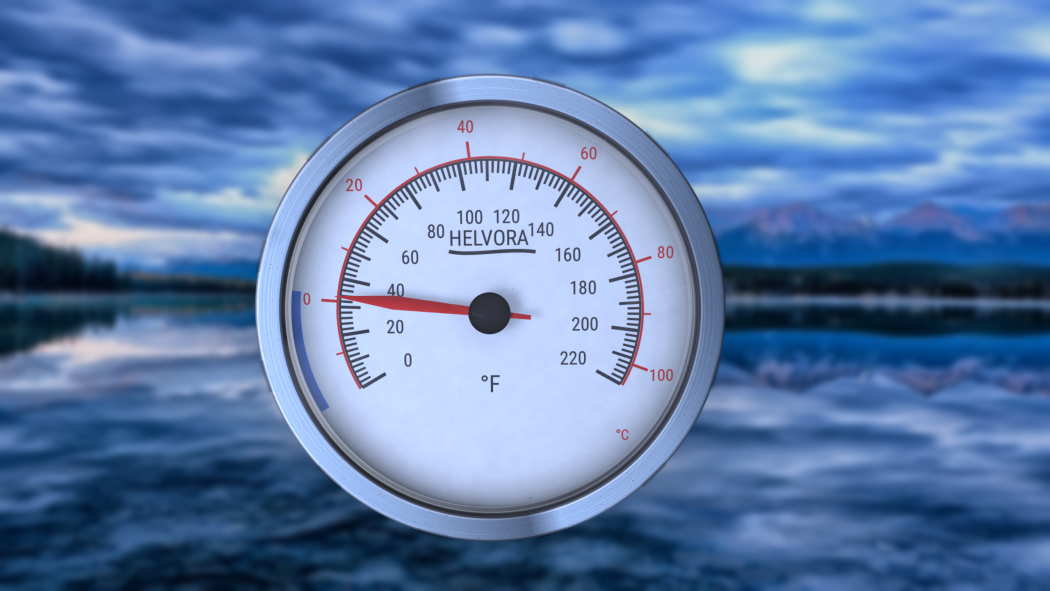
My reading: 34 (°F)
